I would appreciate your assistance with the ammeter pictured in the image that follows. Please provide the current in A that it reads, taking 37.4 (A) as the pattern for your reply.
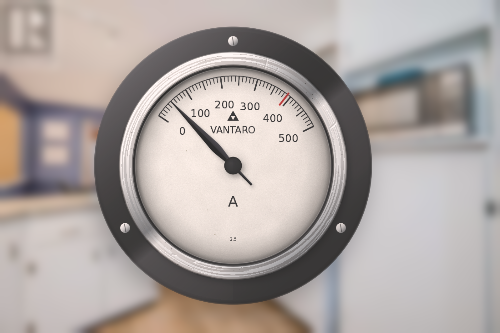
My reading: 50 (A)
